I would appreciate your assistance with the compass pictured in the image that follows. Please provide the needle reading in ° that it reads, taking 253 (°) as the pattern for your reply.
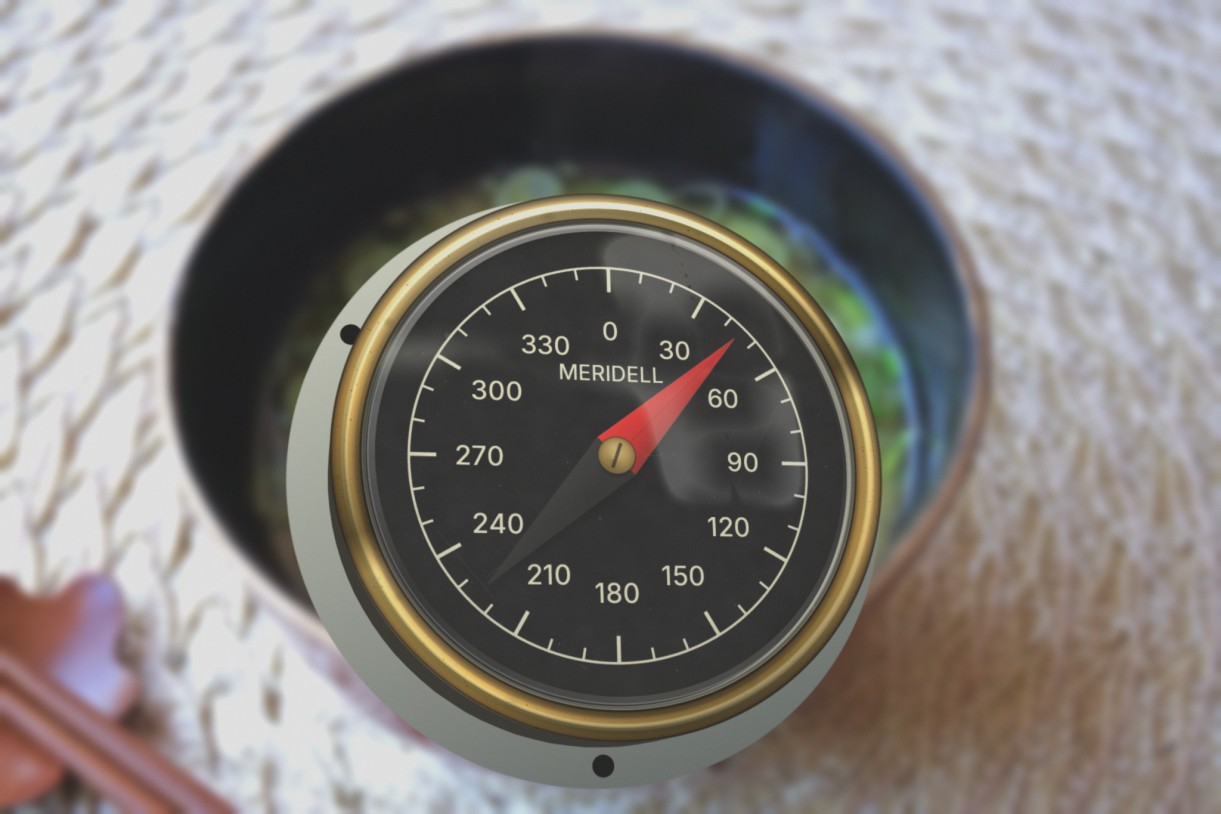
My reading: 45 (°)
